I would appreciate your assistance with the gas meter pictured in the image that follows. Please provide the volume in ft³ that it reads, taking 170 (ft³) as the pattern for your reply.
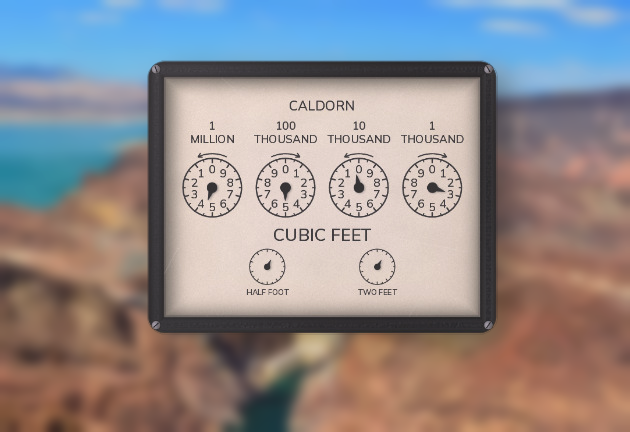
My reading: 450300 (ft³)
